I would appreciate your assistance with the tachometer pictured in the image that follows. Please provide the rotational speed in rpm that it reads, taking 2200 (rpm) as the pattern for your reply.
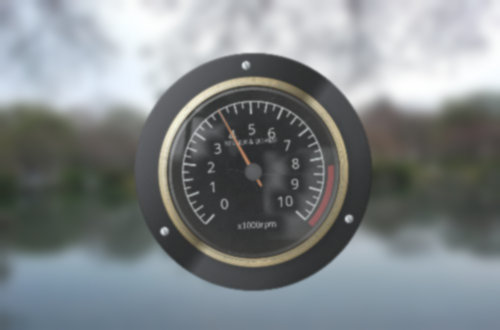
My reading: 4000 (rpm)
